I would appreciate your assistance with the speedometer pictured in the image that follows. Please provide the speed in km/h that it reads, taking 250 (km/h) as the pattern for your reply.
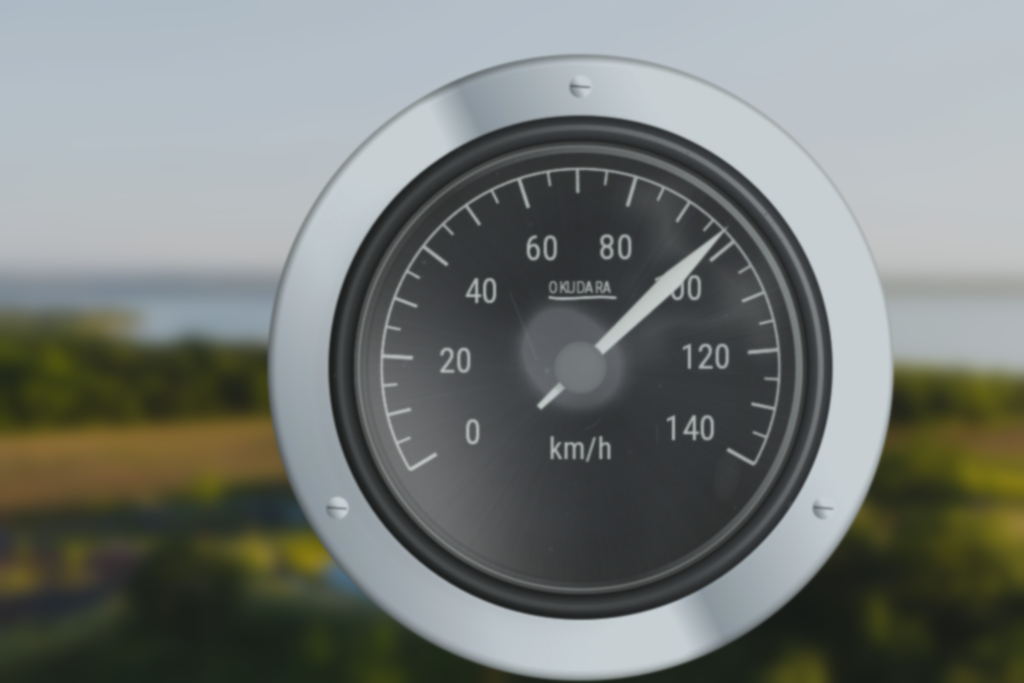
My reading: 97.5 (km/h)
